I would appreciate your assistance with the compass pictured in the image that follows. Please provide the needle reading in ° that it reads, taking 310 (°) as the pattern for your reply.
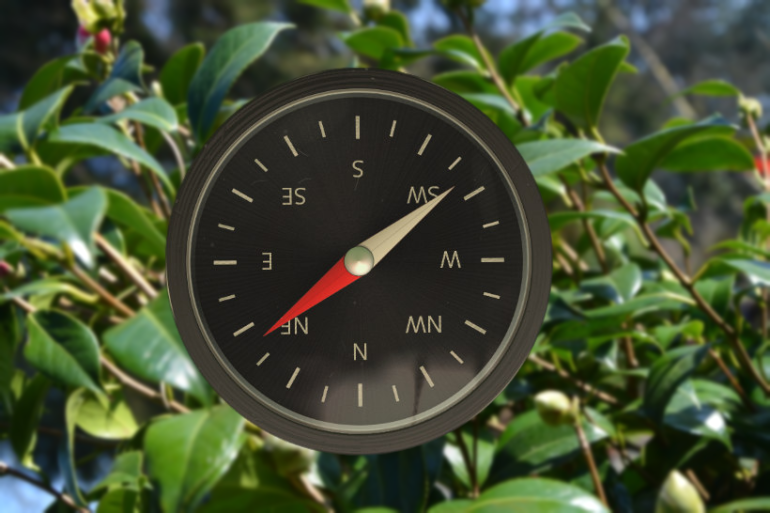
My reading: 52.5 (°)
